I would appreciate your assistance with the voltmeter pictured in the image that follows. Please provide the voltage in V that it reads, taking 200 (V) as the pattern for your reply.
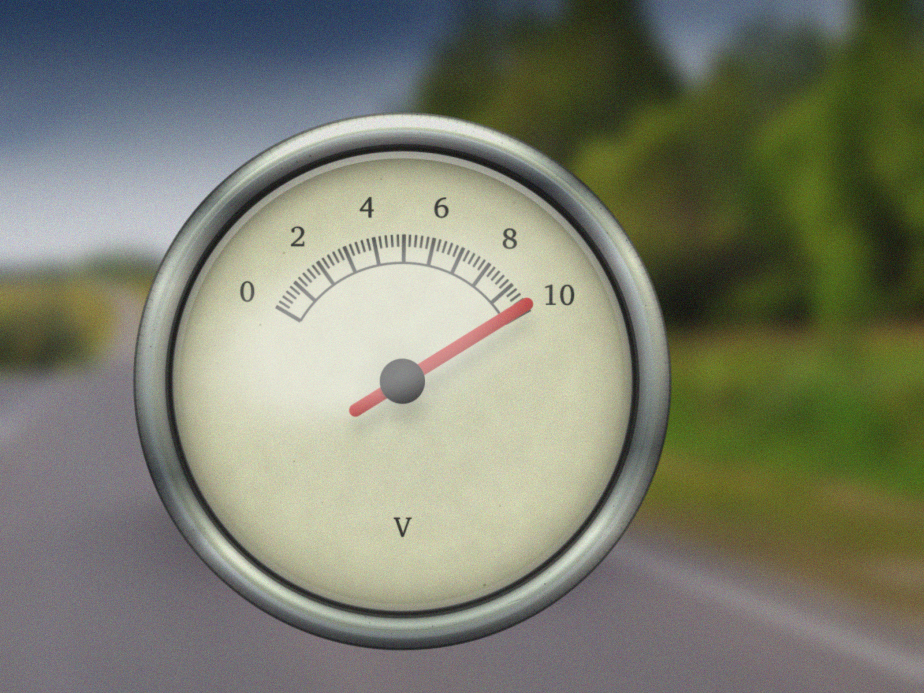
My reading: 9.8 (V)
